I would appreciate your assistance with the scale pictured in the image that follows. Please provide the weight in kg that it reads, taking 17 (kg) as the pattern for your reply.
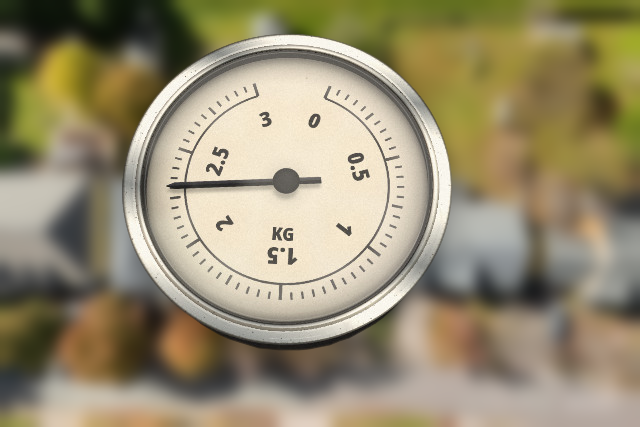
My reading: 2.3 (kg)
